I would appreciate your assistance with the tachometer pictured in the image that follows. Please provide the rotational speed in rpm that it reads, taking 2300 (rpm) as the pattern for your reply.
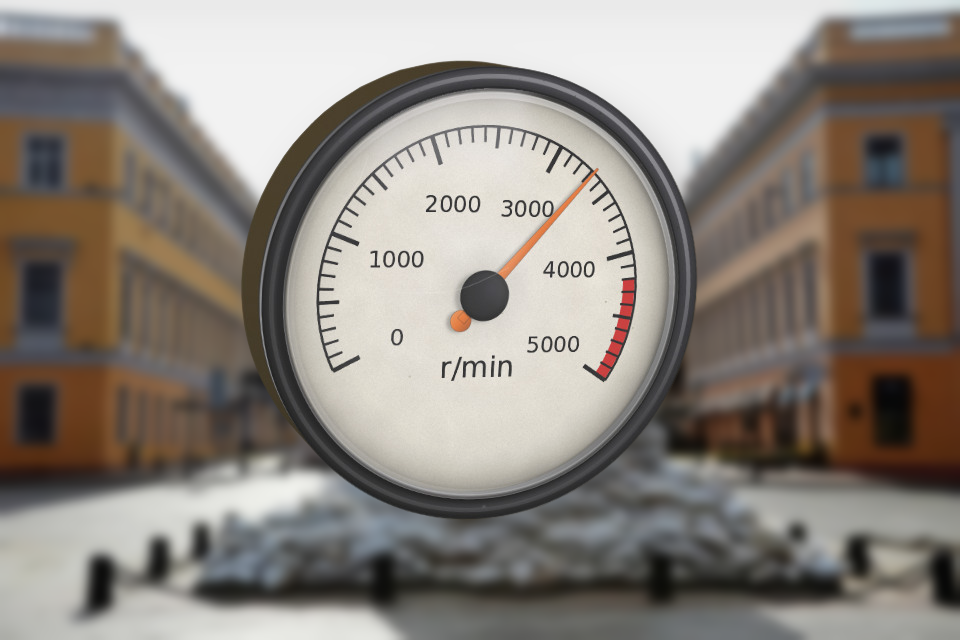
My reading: 3300 (rpm)
